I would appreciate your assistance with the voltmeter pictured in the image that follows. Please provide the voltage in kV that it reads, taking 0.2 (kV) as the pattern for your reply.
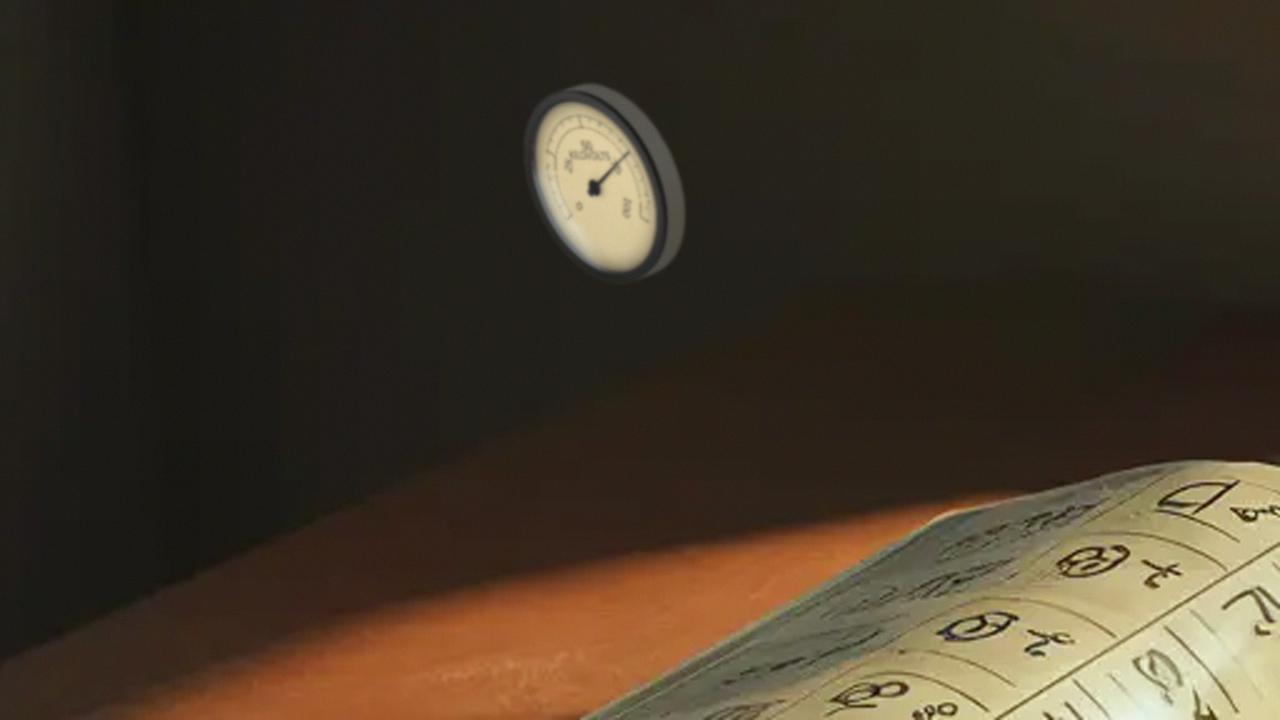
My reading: 75 (kV)
